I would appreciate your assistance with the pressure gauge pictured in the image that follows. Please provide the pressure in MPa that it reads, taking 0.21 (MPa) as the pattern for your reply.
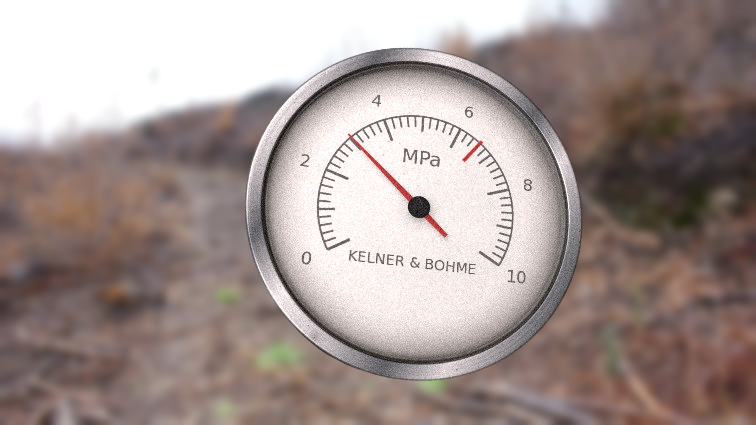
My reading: 3 (MPa)
